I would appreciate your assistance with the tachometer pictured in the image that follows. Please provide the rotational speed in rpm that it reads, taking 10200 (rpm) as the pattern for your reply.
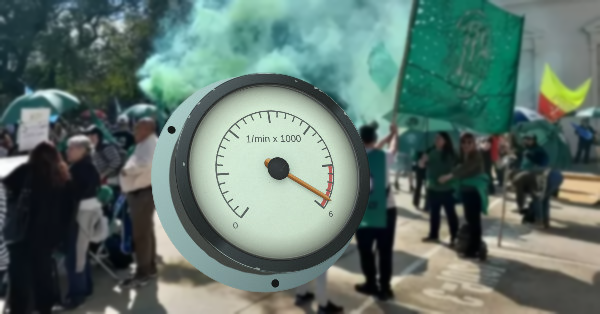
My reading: 5800 (rpm)
